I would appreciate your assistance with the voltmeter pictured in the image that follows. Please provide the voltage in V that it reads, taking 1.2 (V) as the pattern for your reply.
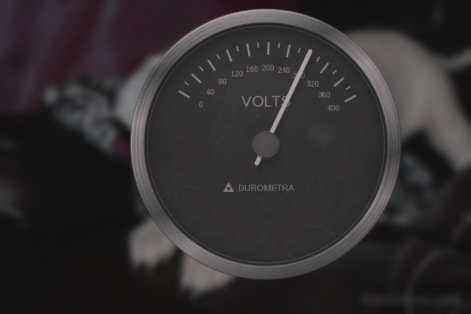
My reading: 280 (V)
